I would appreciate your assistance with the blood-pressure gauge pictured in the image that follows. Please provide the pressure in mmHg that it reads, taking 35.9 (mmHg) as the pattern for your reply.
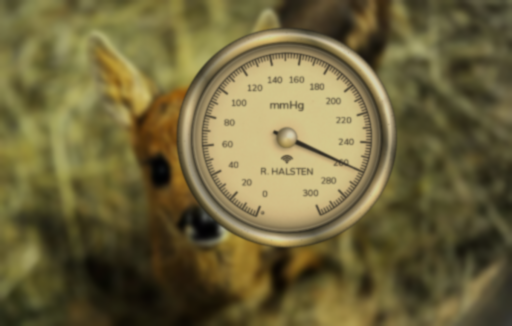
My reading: 260 (mmHg)
